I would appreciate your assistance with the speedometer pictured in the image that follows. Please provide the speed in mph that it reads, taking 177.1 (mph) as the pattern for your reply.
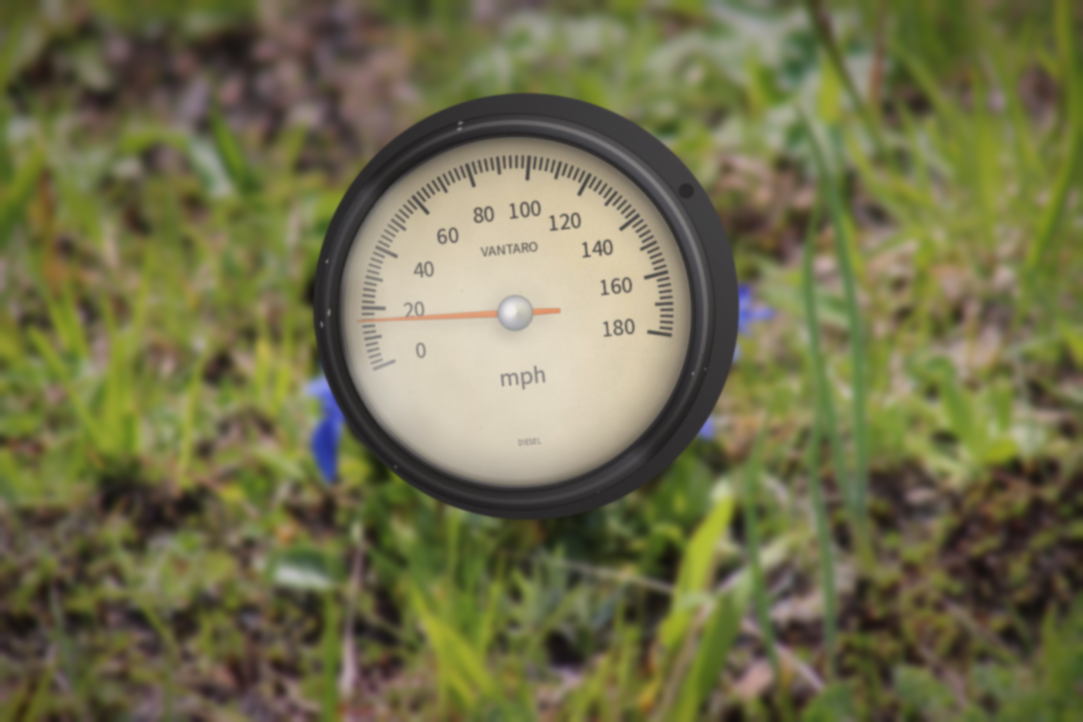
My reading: 16 (mph)
